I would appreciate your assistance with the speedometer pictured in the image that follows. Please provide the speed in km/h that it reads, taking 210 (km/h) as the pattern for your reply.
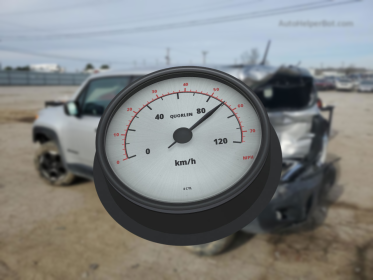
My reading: 90 (km/h)
